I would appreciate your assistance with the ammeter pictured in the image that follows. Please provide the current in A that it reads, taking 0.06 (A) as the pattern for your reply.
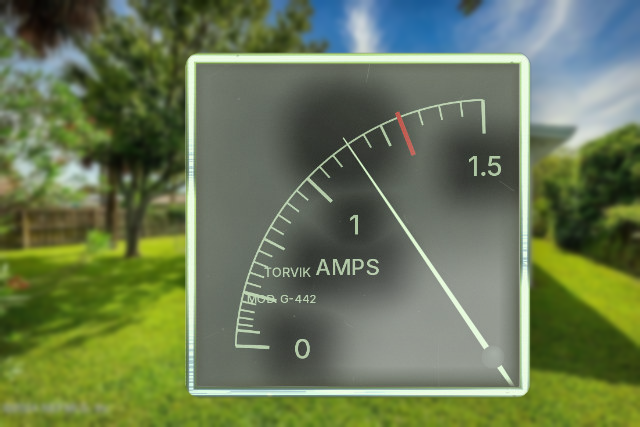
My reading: 1.15 (A)
